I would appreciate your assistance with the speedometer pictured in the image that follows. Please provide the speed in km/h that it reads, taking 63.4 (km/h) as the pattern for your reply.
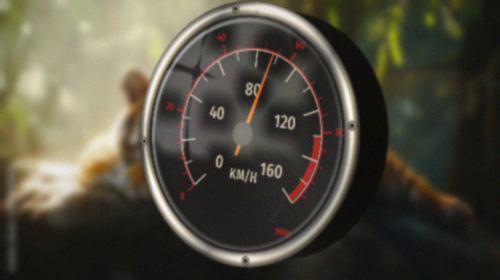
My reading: 90 (km/h)
